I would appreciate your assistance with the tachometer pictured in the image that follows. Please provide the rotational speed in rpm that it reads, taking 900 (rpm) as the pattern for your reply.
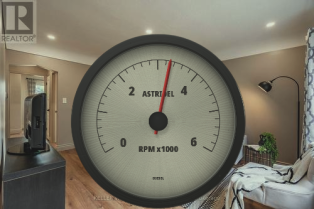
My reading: 3300 (rpm)
